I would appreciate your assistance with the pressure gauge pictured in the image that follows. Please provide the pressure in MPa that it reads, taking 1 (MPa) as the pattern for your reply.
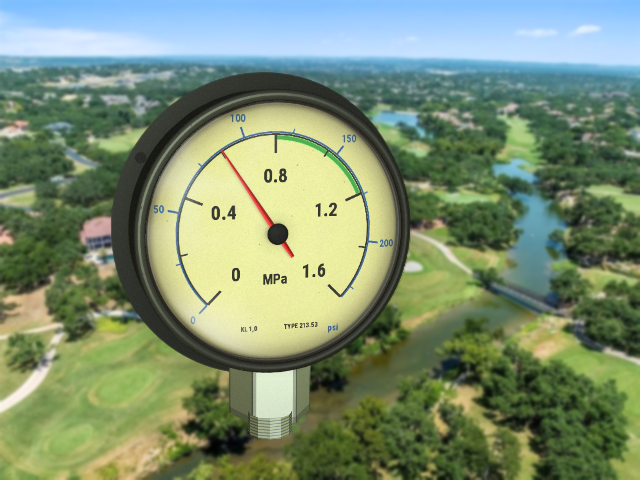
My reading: 0.6 (MPa)
